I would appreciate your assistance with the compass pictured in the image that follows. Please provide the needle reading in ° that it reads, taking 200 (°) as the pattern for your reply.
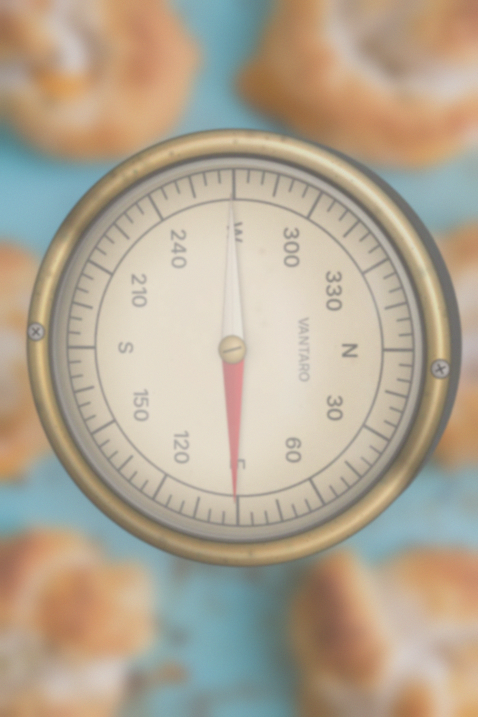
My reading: 90 (°)
